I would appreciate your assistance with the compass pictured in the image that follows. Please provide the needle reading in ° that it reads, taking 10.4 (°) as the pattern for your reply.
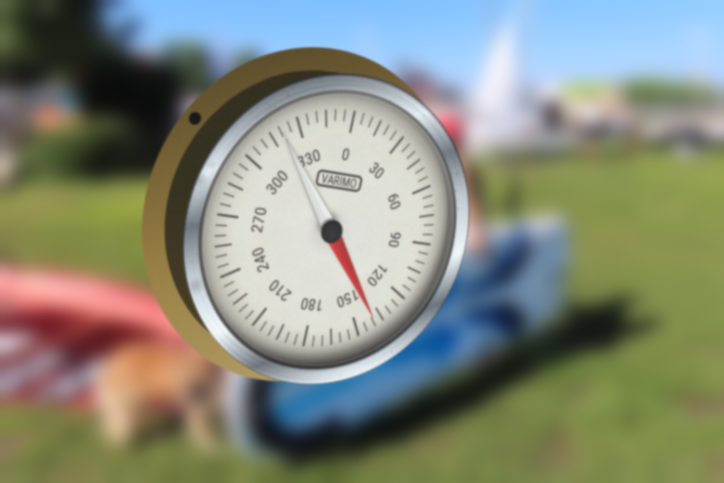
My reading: 140 (°)
